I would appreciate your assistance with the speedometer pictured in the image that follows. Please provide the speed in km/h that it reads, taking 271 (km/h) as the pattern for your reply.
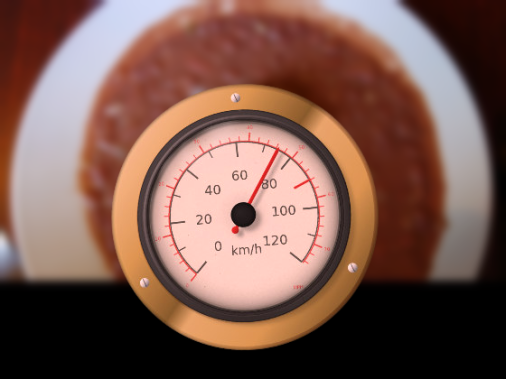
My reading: 75 (km/h)
